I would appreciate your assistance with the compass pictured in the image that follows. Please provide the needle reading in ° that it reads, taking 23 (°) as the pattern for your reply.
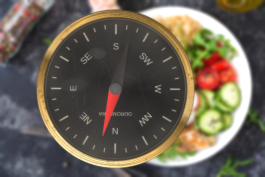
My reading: 15 (°)
